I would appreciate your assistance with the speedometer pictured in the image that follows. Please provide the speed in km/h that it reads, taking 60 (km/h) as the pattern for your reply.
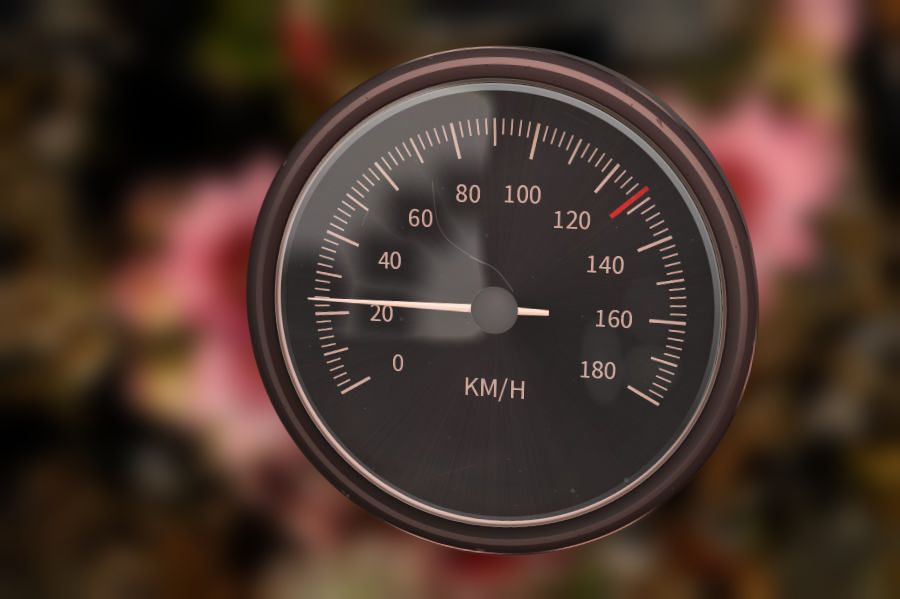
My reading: 24 (km/h)
